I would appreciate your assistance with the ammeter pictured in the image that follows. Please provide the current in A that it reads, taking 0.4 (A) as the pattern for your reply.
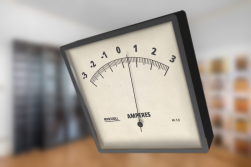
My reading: 0.5 (A)
